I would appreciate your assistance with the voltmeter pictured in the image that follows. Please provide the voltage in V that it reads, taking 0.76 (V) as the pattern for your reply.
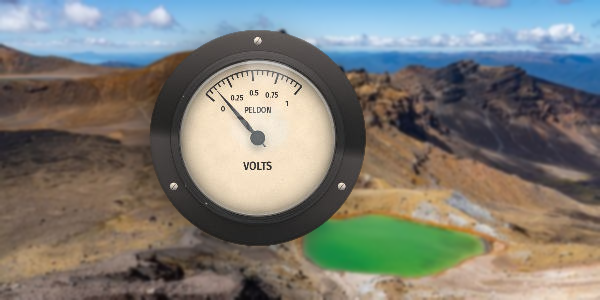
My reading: 0.1 (V)
